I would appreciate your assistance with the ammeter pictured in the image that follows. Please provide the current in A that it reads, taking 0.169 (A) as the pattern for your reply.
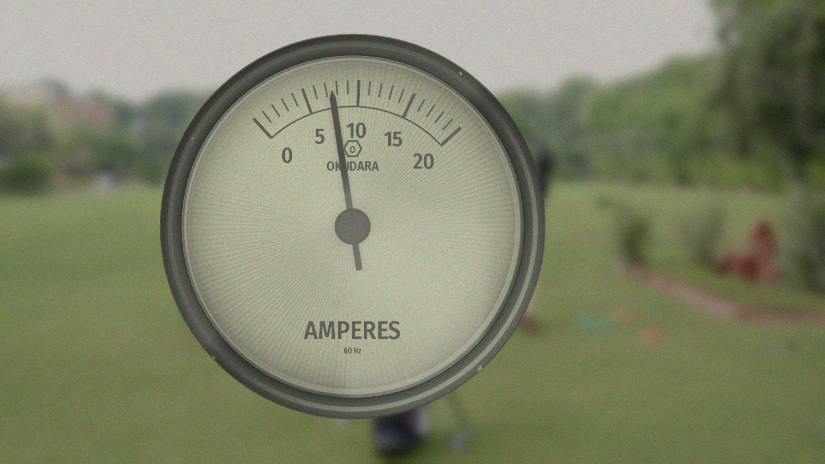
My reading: 7.5 (A)
